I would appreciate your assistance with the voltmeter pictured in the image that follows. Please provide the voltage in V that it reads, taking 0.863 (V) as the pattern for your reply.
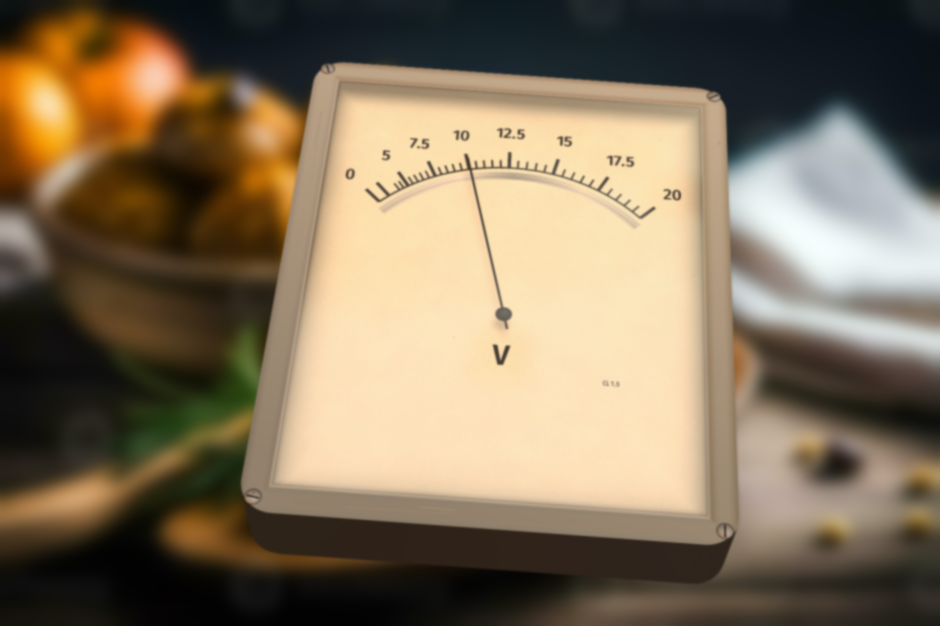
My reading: 10 (V)
